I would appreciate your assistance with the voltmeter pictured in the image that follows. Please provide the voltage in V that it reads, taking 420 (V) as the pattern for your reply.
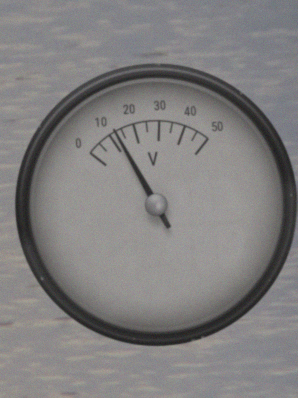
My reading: 12.5 (V)
